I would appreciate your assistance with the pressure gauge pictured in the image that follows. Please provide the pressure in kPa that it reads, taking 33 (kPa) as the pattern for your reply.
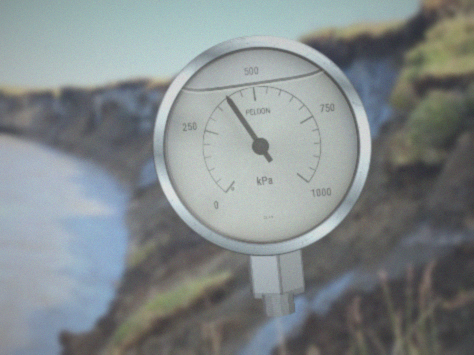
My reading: 400 (kPa)
